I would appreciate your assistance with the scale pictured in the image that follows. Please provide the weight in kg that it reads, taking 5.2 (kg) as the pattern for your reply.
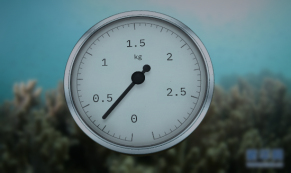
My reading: 0.3 (kg)
